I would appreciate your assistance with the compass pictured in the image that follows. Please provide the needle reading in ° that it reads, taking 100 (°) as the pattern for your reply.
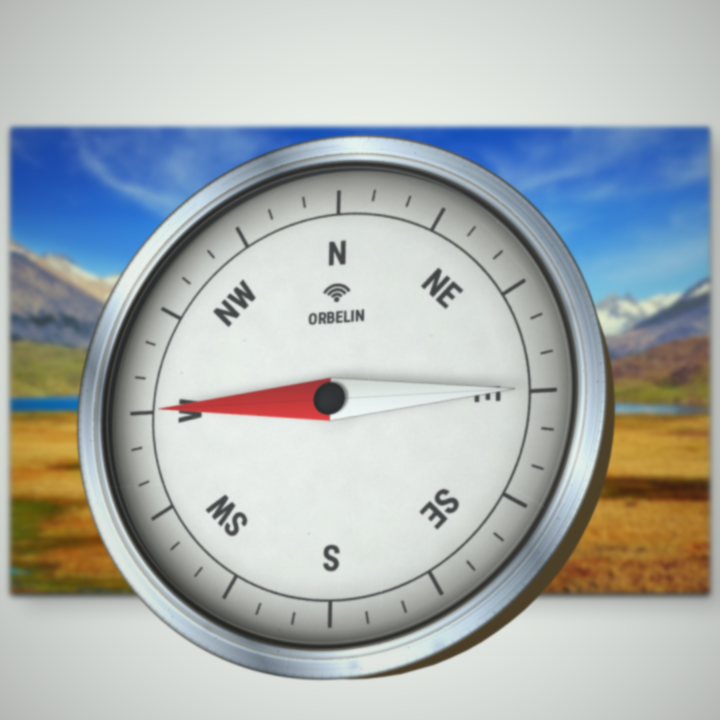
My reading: 270 (°)
